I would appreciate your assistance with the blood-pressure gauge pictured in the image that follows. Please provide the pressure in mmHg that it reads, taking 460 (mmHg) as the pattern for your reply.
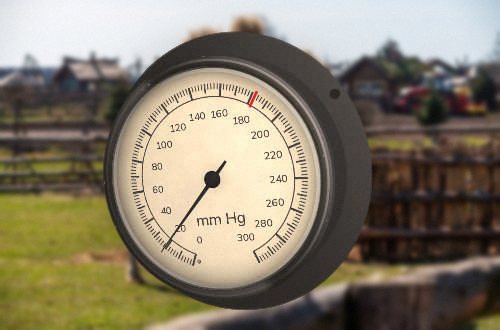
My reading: 20 (mmHg)
